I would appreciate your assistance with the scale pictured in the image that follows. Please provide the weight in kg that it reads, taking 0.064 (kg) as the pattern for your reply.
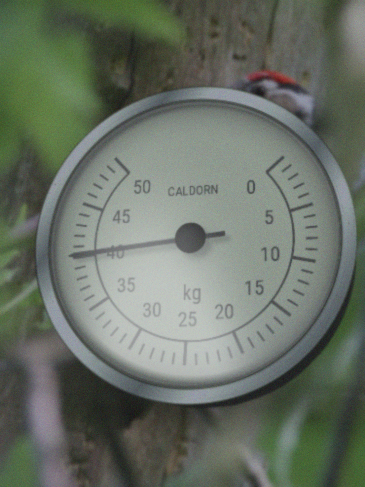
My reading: 40 (kg)
